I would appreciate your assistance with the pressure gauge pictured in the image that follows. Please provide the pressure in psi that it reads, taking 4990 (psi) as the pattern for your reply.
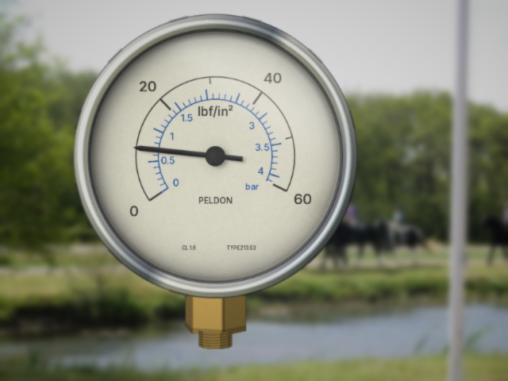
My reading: 10 (psi)
